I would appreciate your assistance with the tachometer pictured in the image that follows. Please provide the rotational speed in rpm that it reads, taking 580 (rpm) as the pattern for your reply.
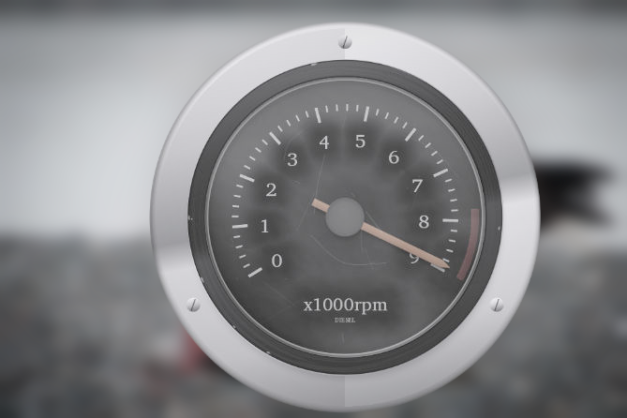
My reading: 8900 (rpm)
